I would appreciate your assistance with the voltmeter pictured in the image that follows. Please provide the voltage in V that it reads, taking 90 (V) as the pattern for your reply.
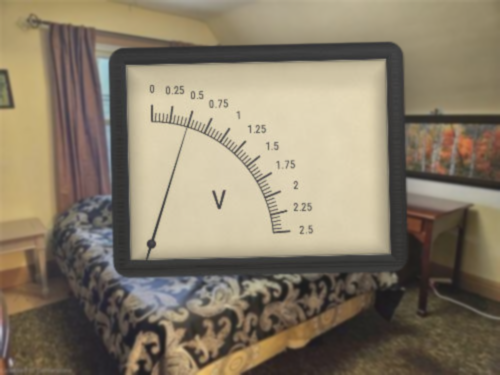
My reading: 0.5 (V)
